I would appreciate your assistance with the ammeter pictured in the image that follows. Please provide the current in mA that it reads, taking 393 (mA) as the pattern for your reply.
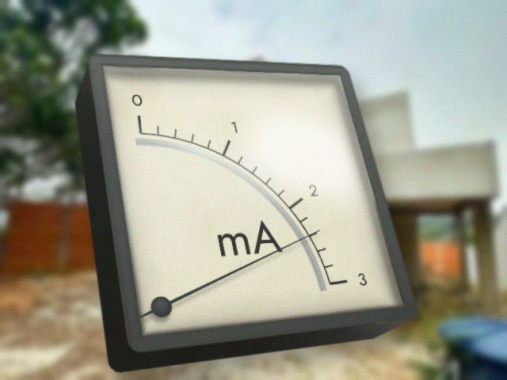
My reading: 2.4 (mA)
